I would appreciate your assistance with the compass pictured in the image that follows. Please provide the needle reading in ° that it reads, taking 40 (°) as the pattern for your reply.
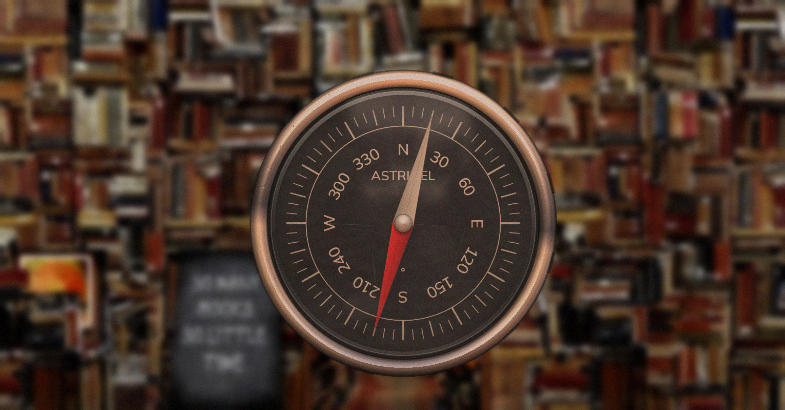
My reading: 195 (°)
